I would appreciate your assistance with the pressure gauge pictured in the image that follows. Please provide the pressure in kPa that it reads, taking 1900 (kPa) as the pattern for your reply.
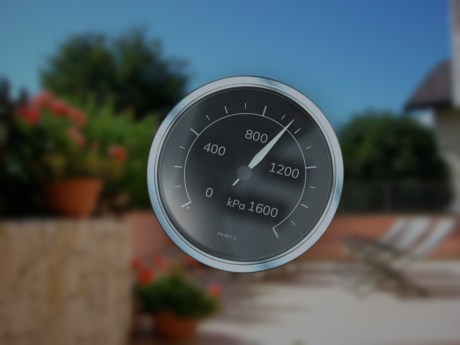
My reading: 950 (kPa)
